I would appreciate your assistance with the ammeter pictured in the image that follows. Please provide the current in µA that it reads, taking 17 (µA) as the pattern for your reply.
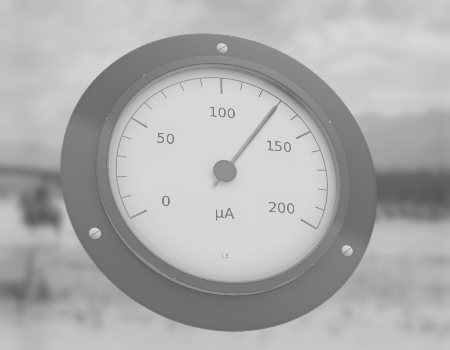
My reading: 130 (µA)
